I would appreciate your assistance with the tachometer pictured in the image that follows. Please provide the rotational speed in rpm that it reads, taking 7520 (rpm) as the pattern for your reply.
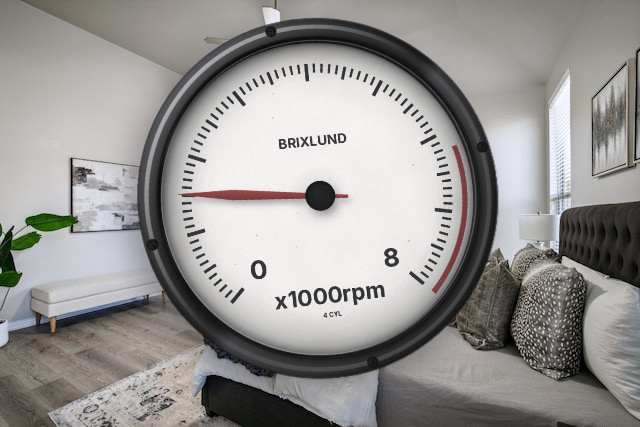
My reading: 1500 (rpm)
